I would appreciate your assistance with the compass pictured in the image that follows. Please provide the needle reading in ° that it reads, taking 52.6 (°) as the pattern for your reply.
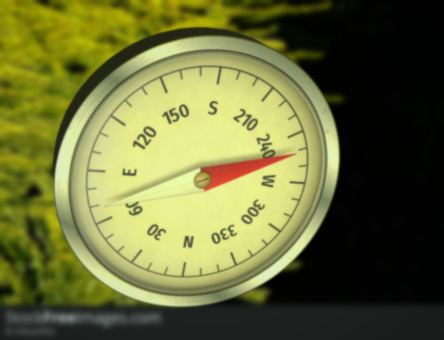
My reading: 250 (°)
